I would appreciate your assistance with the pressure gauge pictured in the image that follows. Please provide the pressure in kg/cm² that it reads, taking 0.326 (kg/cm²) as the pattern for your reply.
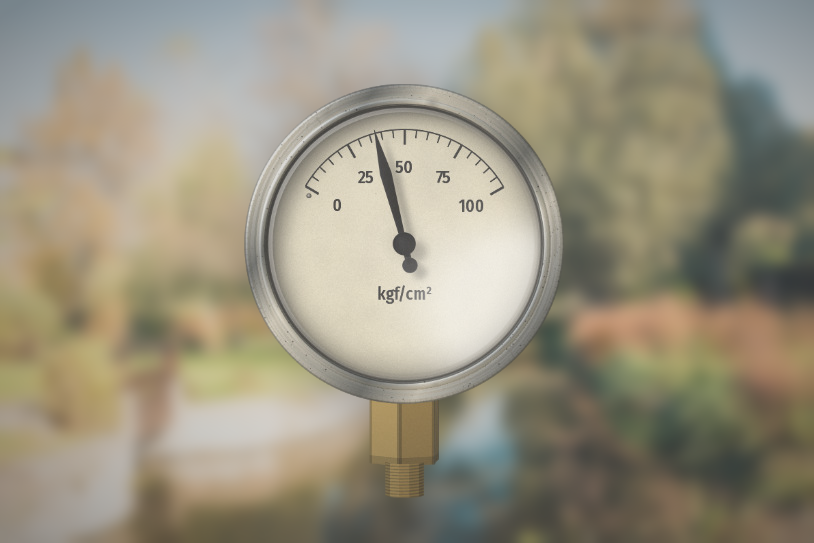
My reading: 37.5 (kg/cm²)
